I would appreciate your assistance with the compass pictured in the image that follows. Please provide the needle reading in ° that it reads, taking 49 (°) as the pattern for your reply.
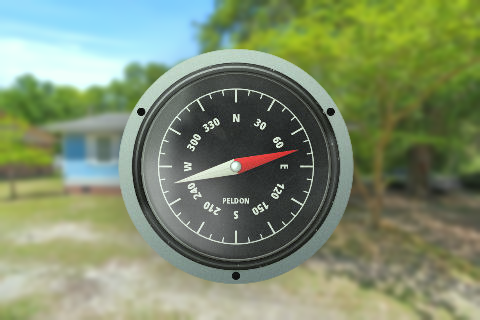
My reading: 75 (°)
